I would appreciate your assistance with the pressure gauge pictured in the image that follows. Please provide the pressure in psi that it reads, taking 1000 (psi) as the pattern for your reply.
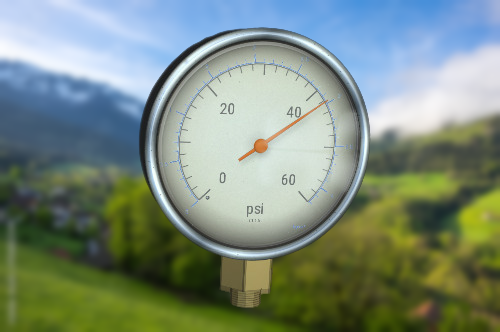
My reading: 42 (psi)
